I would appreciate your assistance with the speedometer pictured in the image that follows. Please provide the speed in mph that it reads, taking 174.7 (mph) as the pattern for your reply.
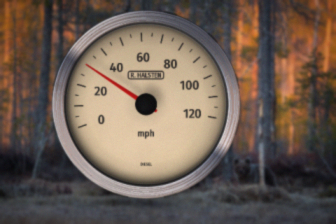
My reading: 30 (mph)
